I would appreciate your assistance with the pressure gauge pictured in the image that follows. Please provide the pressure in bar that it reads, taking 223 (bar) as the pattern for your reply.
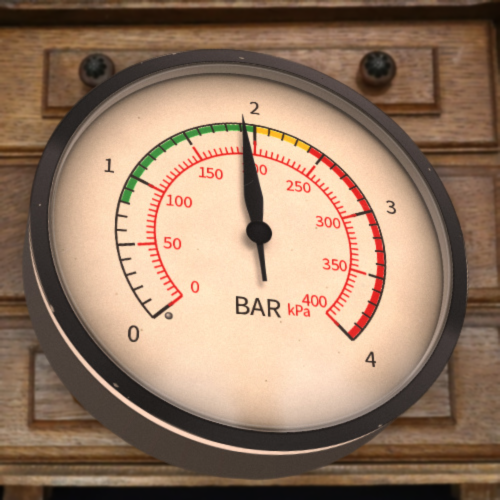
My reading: 1.9 (bar)
